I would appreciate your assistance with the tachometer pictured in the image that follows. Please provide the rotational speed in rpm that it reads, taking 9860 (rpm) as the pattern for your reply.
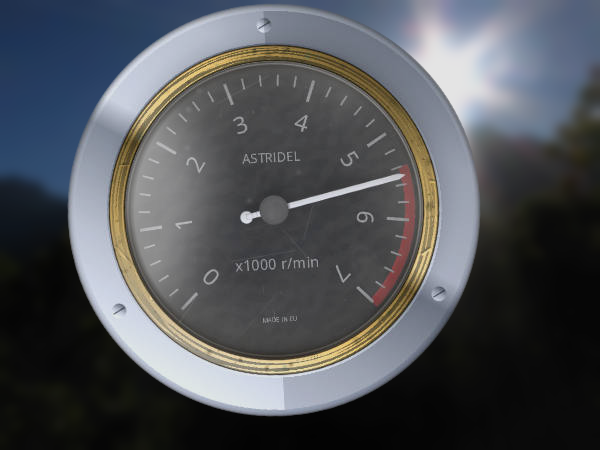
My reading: 5500 (rpm)
